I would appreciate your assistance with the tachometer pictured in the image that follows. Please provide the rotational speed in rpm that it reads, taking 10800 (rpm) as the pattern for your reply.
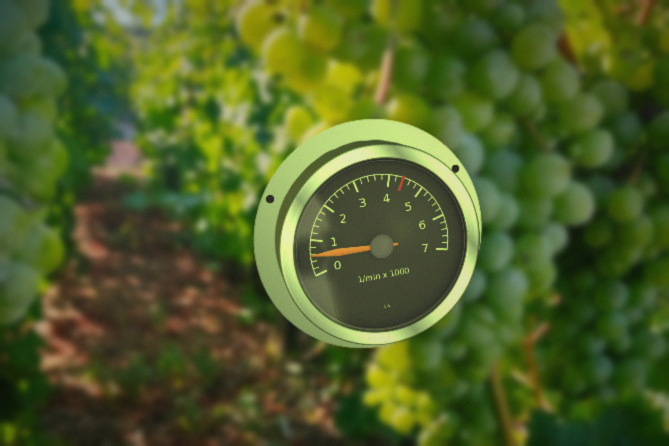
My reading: 600 (rpm)
